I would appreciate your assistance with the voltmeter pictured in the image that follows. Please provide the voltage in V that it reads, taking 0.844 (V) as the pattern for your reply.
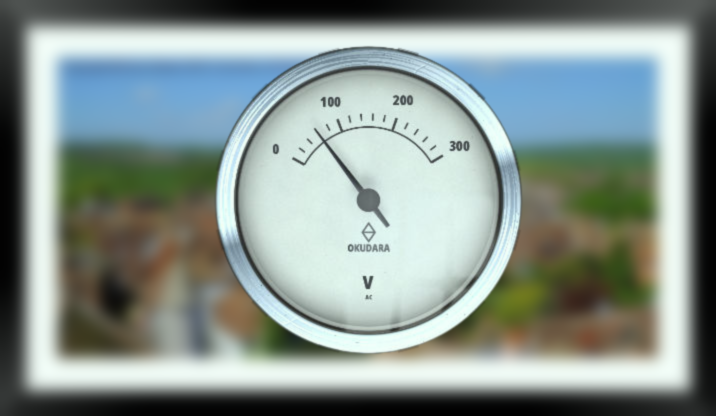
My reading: 60 (V)
